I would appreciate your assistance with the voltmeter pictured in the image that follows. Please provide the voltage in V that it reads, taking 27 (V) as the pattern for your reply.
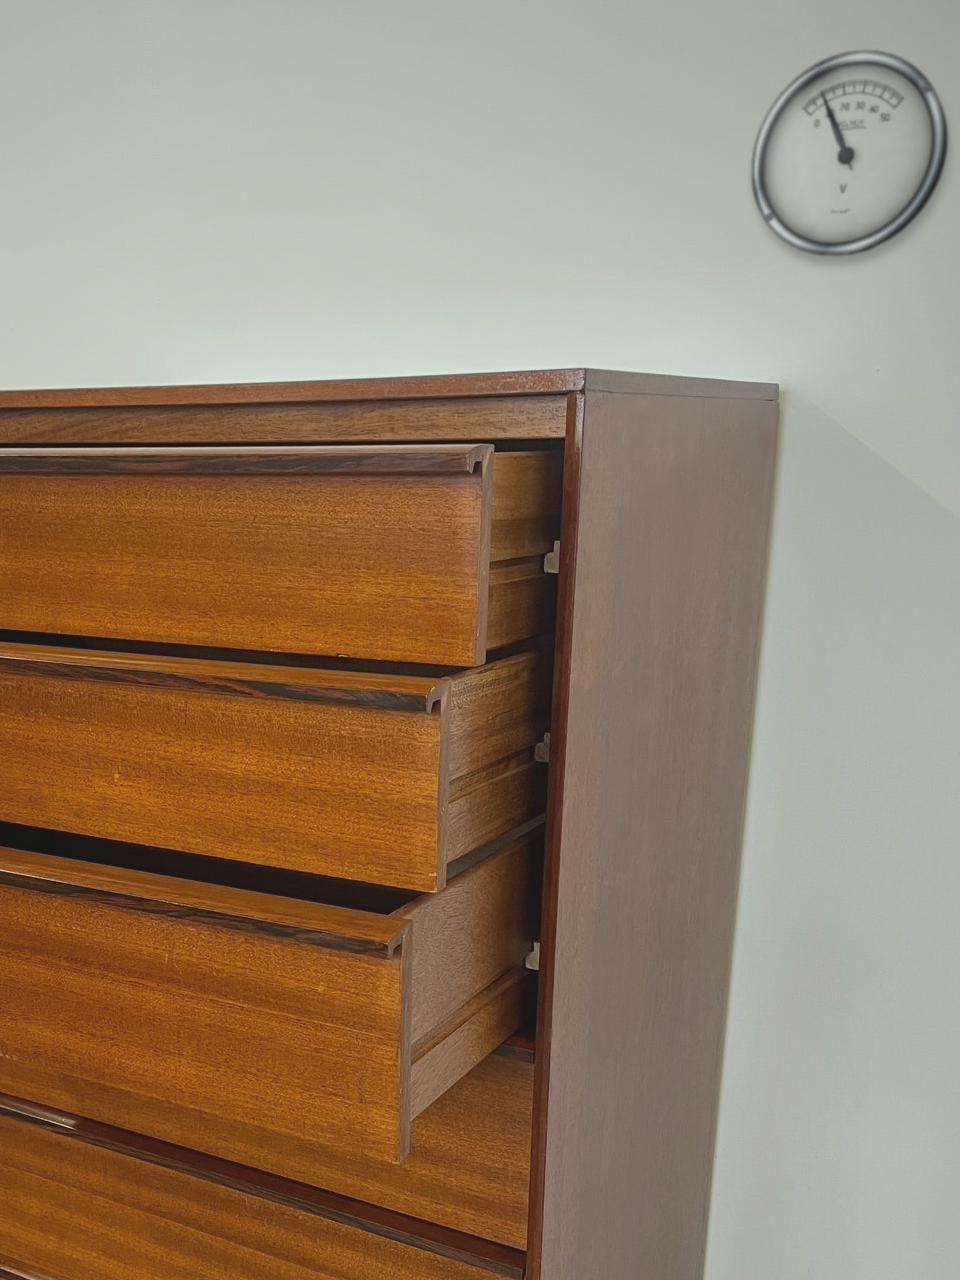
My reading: 10 (V)
